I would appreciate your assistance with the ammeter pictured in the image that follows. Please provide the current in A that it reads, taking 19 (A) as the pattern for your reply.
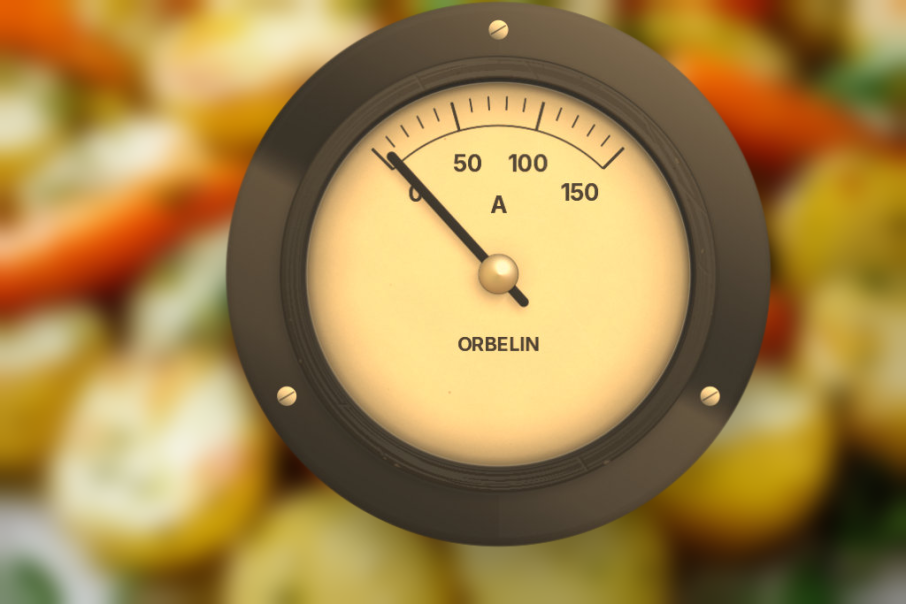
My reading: 5 (A)
